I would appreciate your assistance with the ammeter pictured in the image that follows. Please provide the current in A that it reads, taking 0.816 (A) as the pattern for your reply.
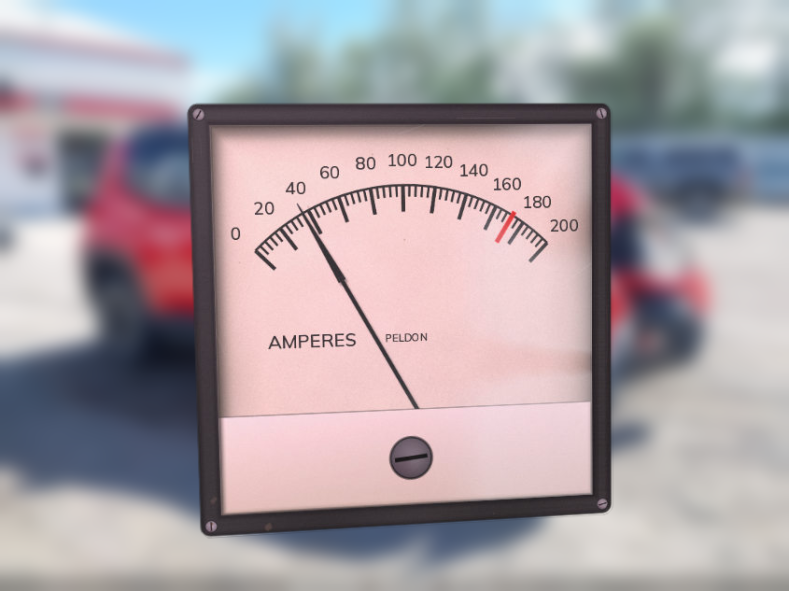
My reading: 36 (A)
